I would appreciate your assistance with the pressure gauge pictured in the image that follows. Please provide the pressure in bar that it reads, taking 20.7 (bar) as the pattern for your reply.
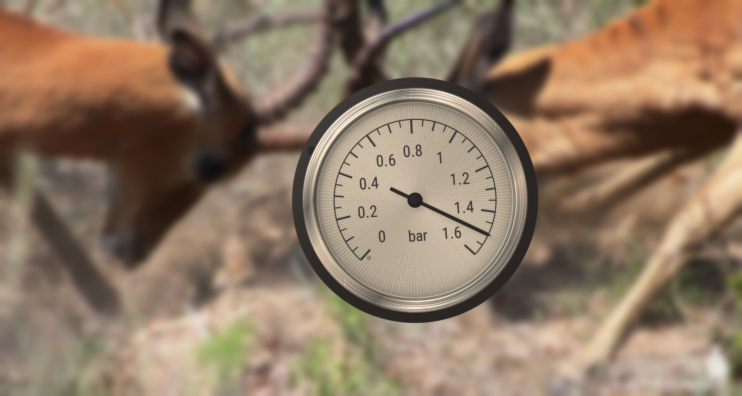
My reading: 1.5 (bar)
